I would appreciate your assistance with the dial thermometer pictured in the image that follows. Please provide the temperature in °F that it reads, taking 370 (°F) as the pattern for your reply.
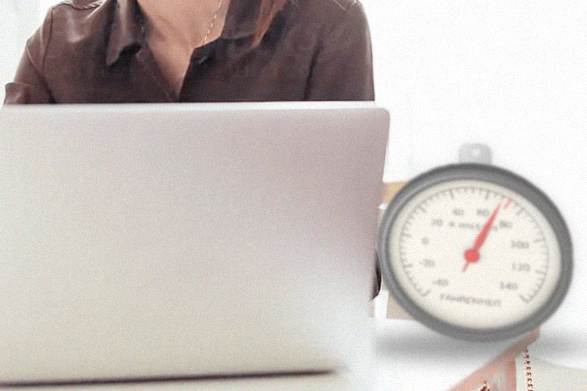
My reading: 68 (°F)
